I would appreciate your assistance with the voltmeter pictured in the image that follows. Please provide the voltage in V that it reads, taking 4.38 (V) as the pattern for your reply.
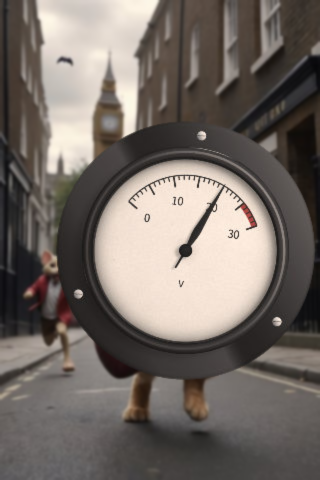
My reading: 20 (V)
